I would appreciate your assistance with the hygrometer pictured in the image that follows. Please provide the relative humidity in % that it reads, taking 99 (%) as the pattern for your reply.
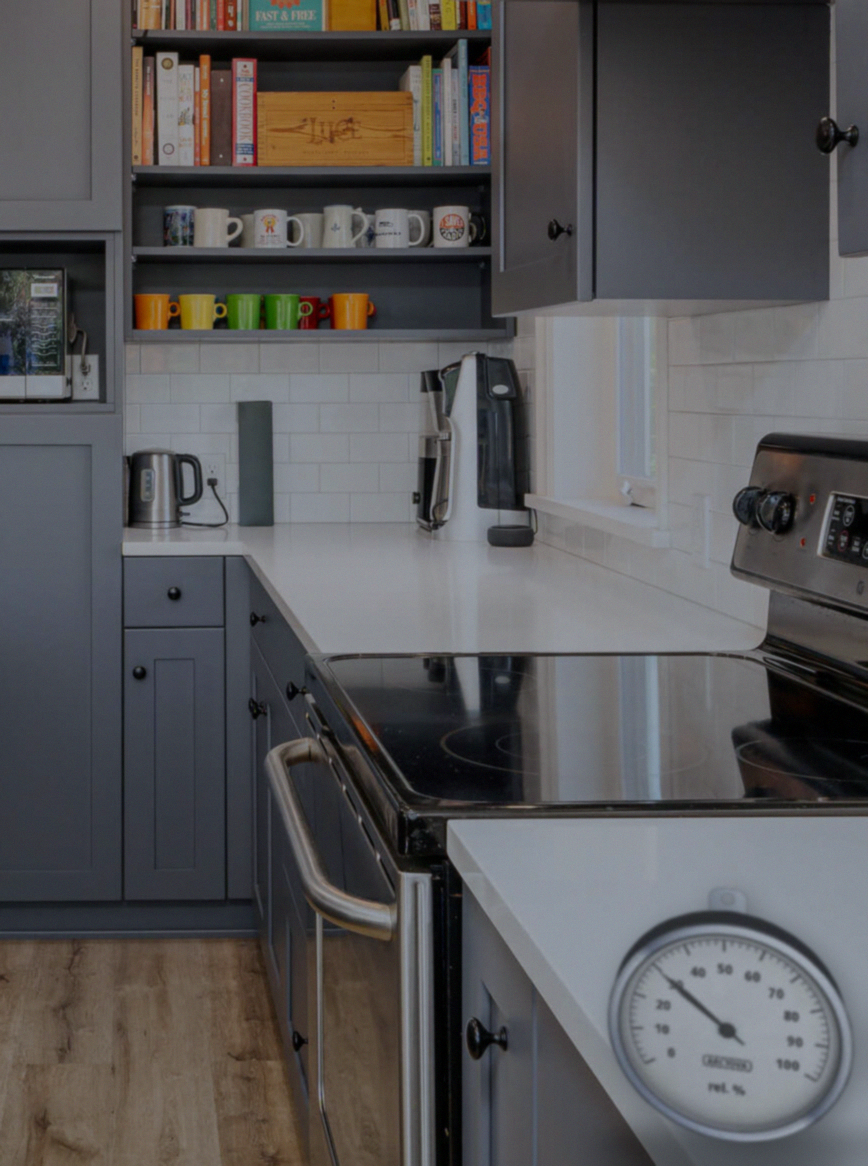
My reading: 30 (%)
